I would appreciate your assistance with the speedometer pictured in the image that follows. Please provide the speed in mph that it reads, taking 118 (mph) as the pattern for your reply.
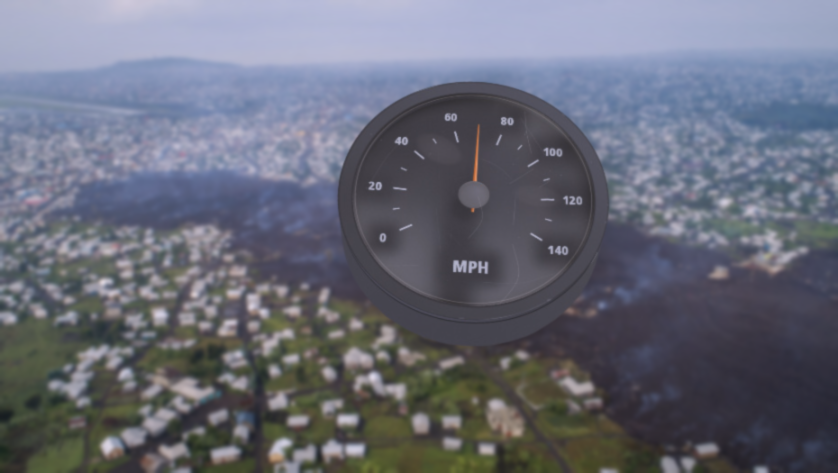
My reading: 70 (mph)
